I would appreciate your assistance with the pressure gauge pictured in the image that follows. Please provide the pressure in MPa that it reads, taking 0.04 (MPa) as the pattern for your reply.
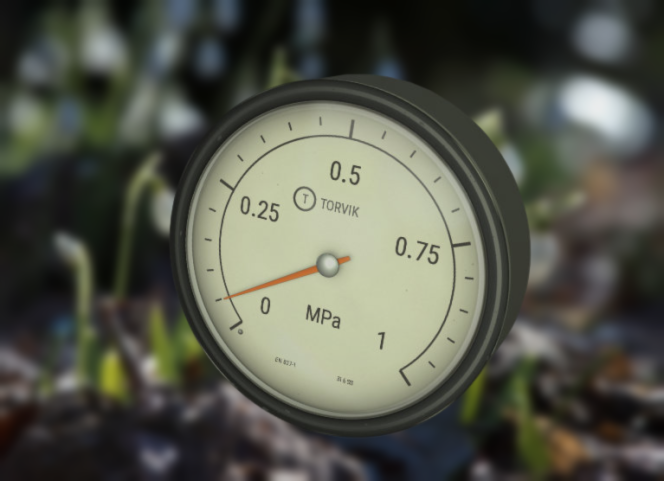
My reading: 0.05 (MPa)
